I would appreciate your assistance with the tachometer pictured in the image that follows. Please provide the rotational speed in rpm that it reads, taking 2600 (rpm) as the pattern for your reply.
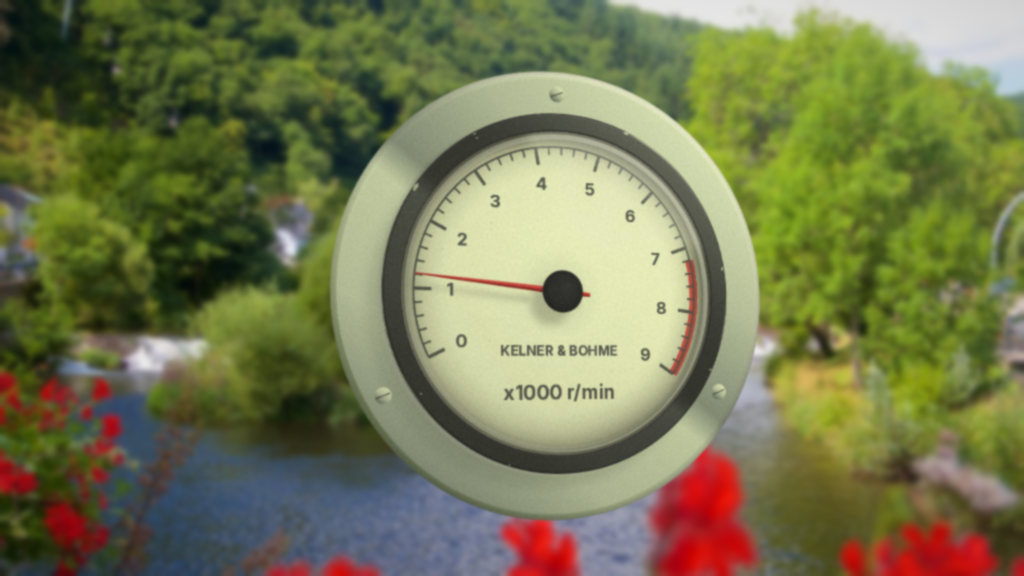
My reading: 1200 (rpm)
